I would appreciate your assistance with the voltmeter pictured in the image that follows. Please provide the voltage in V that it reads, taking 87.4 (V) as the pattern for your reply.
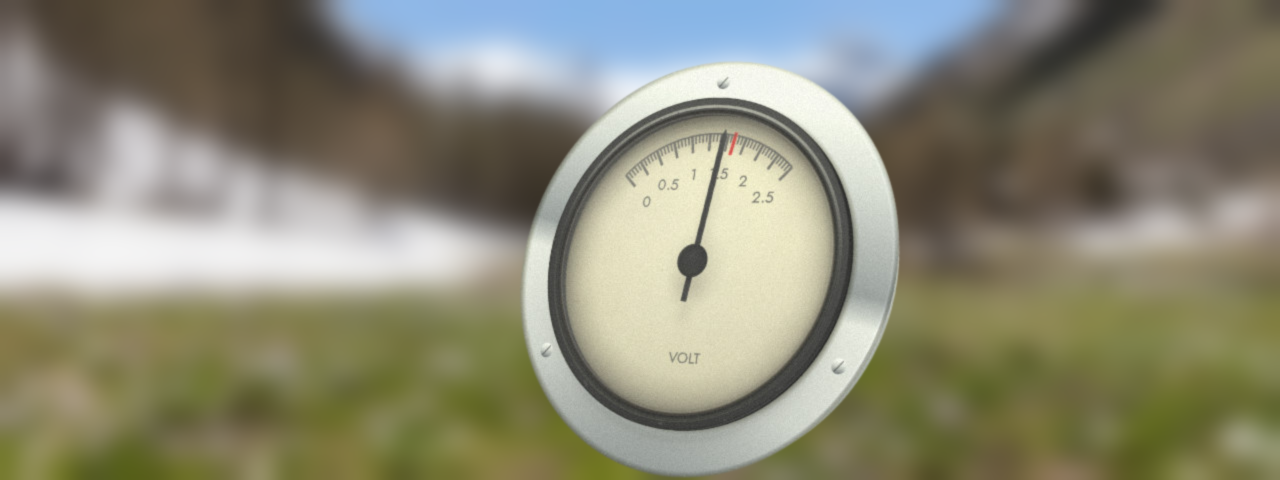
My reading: 1.5 (V)
